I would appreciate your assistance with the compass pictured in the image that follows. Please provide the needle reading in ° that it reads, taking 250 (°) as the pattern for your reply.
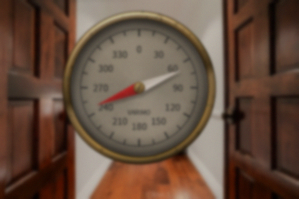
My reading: 247.5 (°)
